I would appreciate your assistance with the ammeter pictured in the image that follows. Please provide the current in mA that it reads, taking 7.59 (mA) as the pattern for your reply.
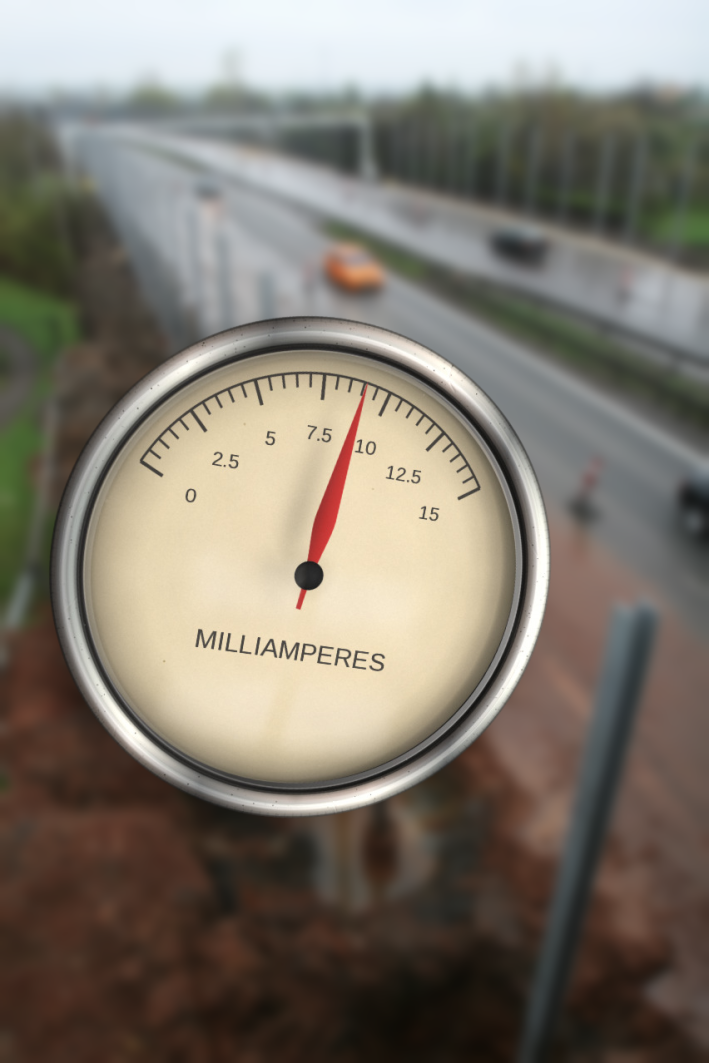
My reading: 9 (mA)
